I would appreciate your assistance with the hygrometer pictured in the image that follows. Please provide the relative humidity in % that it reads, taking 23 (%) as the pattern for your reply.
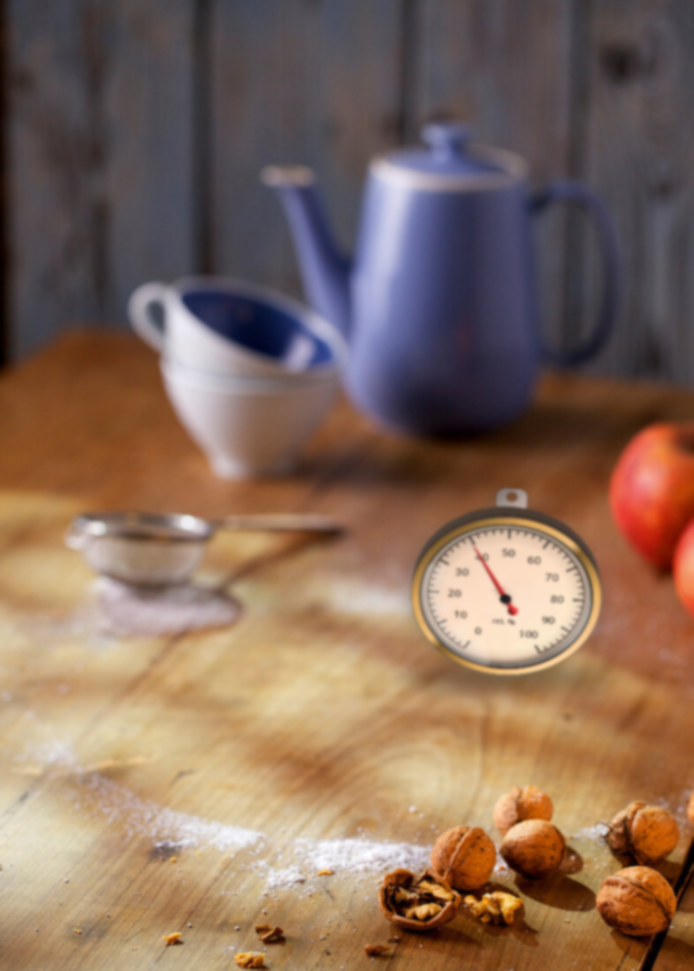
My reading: 40 (%)
